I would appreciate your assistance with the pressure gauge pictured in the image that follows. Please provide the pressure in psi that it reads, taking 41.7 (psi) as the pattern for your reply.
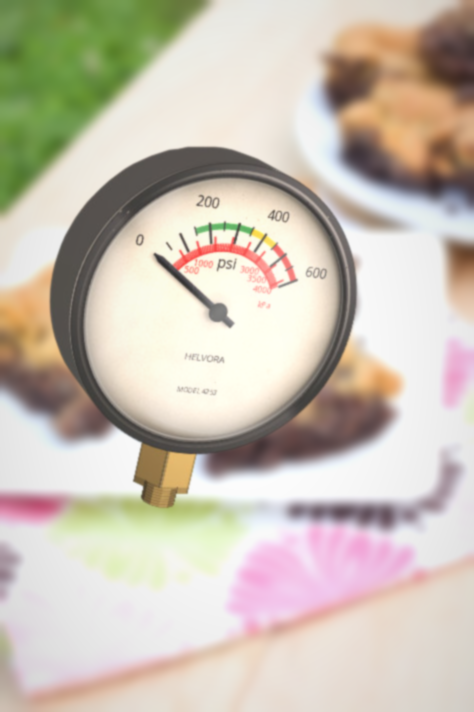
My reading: 0 (psi)
